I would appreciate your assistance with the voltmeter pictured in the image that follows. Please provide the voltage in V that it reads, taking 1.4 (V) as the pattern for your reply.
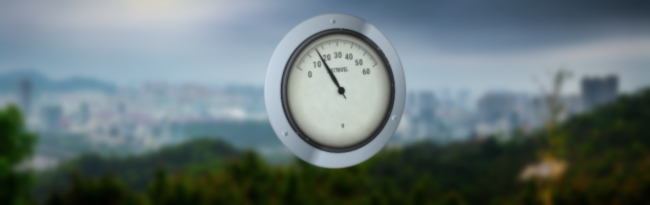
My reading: 15 (V)
